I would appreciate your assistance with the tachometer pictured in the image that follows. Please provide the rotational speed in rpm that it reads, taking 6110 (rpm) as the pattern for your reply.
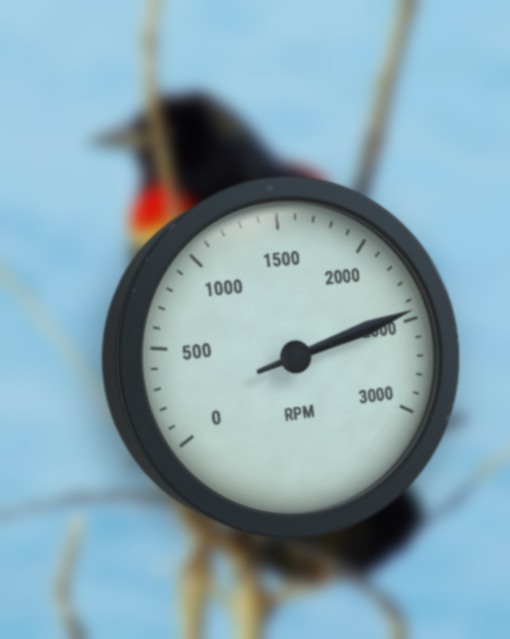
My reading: 2450 (rpm)
